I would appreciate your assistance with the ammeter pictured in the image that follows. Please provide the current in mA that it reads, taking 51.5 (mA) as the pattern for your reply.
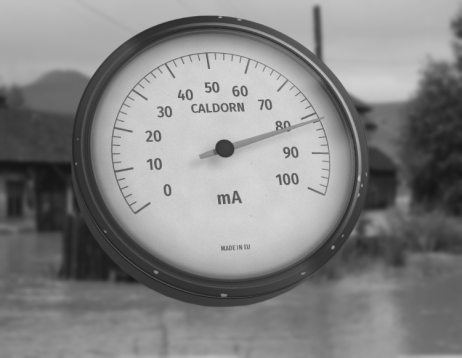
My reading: 82 (mA)
